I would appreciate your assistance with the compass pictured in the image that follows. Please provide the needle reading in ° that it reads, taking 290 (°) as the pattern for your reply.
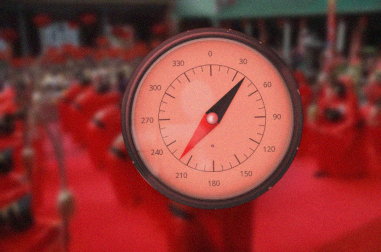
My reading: 220 (°)
